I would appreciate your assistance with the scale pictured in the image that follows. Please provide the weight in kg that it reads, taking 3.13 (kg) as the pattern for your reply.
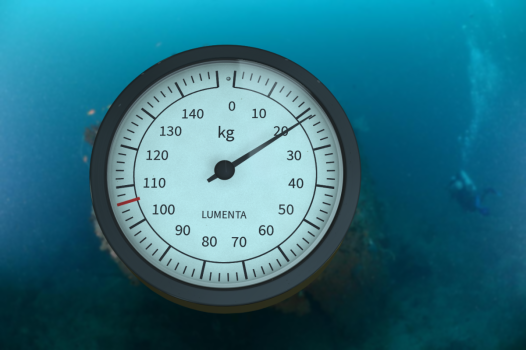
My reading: 22 (kg)
